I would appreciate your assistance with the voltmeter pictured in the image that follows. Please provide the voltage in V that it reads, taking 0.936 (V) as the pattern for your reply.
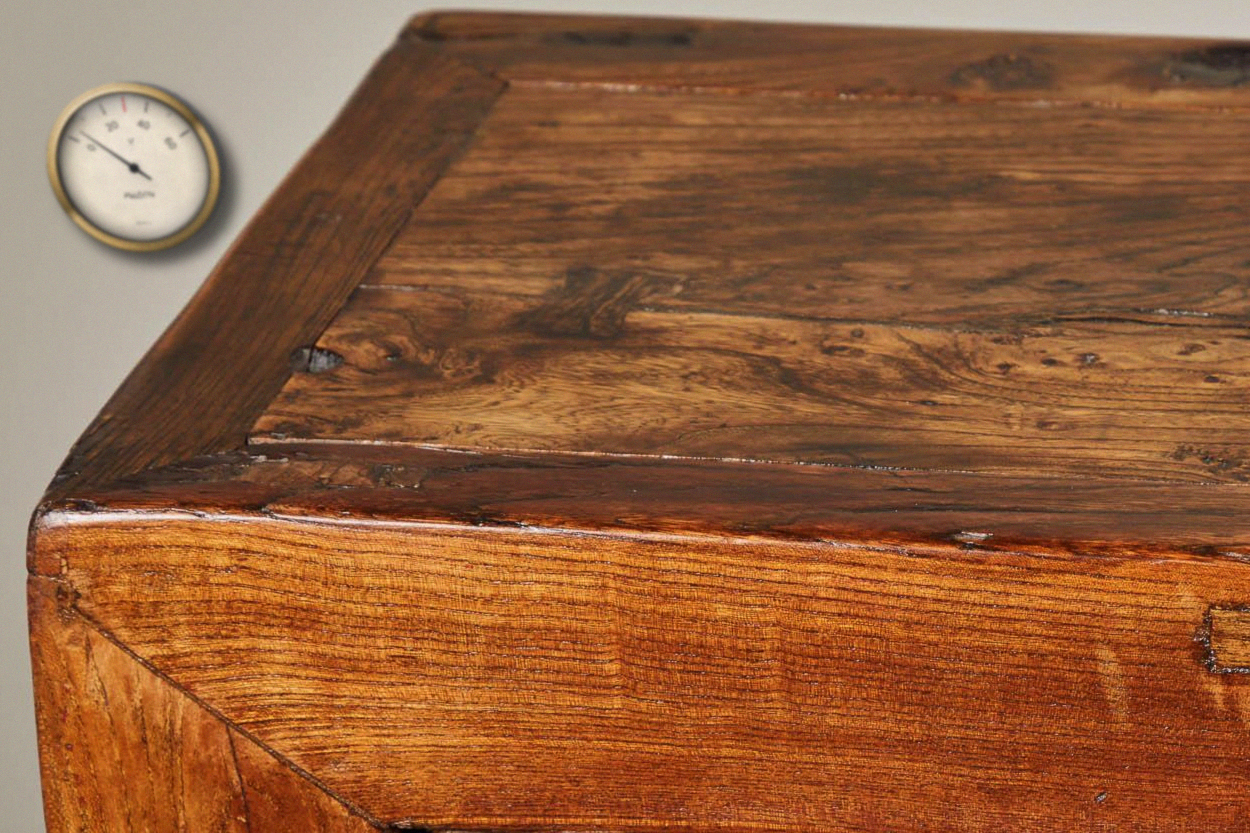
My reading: 5 (V)
